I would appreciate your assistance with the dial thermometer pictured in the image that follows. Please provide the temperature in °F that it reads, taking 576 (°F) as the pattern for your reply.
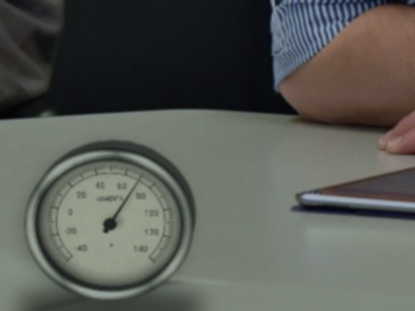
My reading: 70 (°F)
